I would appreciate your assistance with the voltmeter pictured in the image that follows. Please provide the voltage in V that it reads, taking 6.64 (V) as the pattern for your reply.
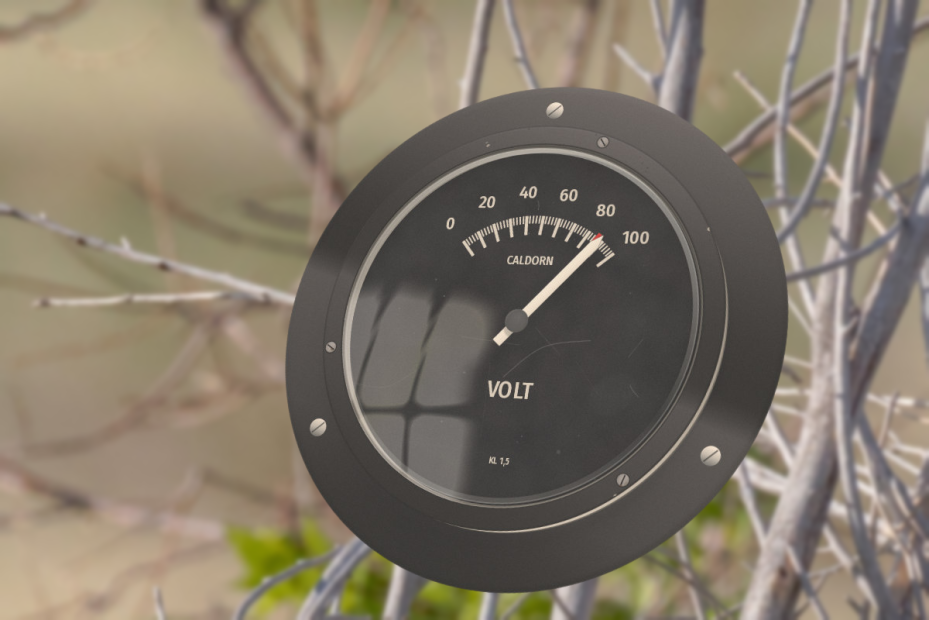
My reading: 90 (V)
